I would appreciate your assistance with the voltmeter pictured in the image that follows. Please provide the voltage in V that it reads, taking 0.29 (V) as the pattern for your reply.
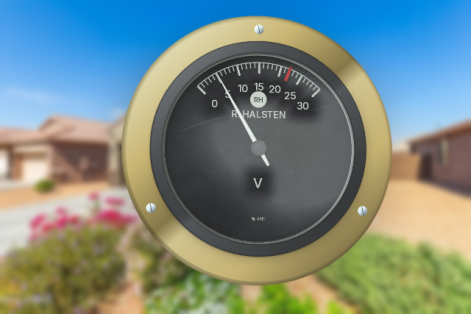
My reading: 5 (V)
